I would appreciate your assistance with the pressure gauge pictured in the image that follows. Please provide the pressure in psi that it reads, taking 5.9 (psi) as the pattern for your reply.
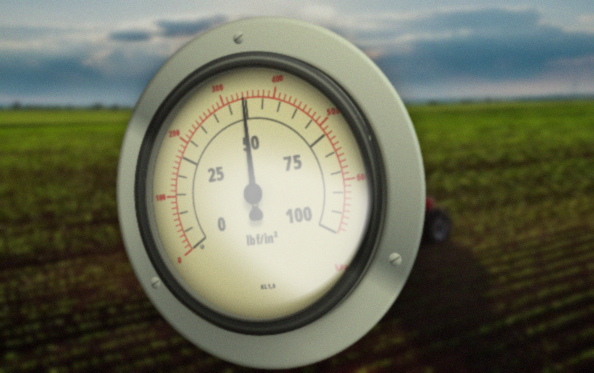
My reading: 50 (psi)
